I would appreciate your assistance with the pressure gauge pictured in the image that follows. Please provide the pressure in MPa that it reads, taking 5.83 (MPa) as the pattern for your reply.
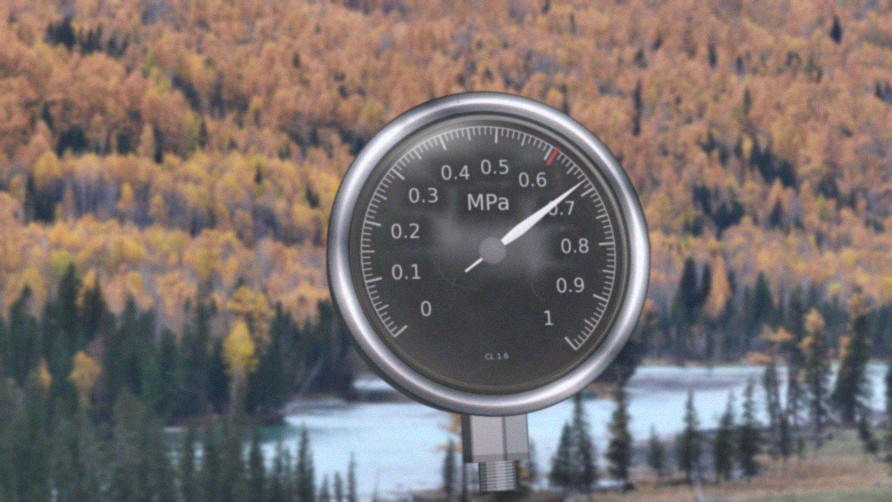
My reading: 0.68 (MPa)
